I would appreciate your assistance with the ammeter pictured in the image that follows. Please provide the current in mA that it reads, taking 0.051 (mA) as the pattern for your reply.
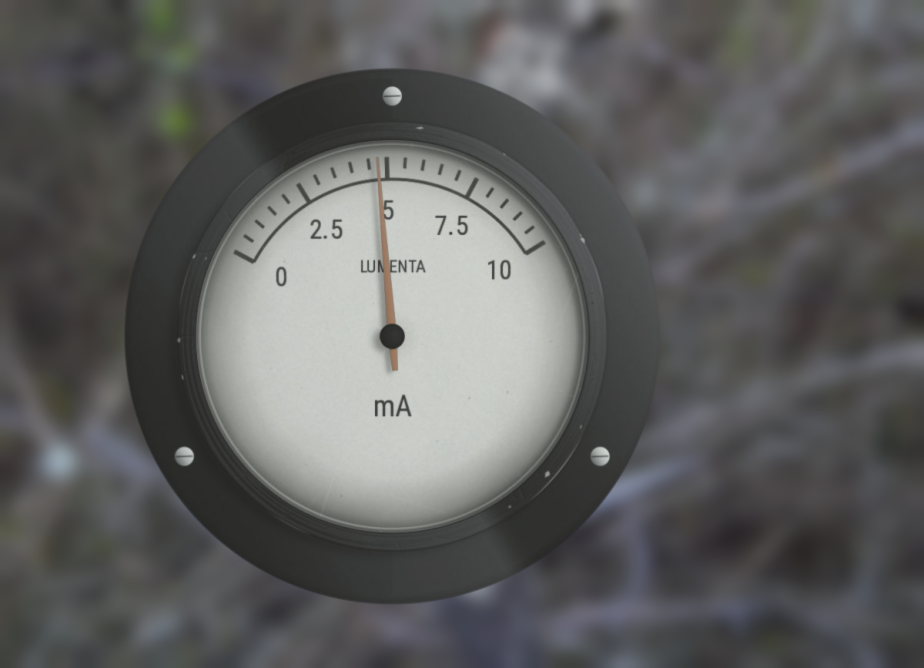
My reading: 4.75 (mA)
